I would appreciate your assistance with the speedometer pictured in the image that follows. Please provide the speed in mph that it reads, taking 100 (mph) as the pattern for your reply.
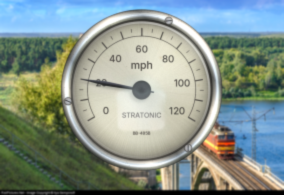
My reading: 20 (mph)
